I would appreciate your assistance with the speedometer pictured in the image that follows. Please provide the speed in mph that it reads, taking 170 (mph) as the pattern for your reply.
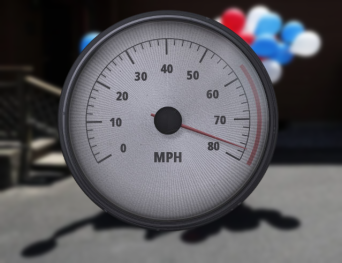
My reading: 77 (mph)
